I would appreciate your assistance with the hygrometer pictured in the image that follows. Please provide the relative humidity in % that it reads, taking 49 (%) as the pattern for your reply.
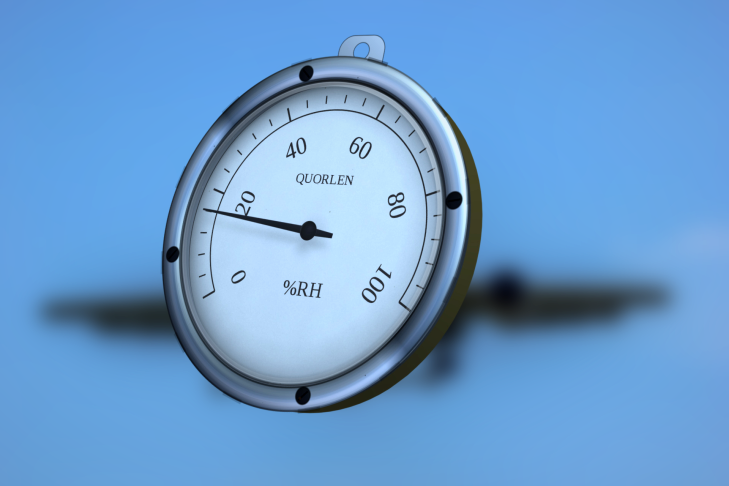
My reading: 16 (%)
